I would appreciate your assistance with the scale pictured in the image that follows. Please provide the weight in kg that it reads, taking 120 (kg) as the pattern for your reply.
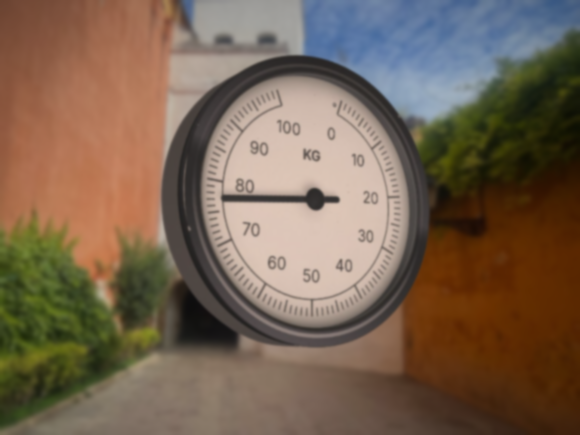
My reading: 77 (kg)
